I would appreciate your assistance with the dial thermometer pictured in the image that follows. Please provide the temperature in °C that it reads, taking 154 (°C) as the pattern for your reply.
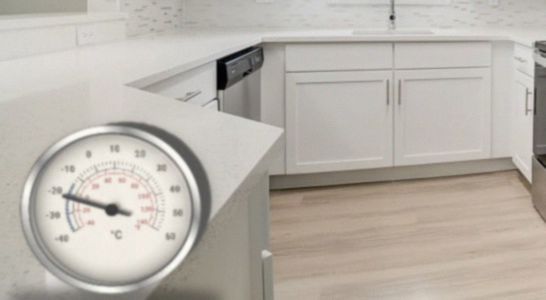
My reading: -20 (°C)
